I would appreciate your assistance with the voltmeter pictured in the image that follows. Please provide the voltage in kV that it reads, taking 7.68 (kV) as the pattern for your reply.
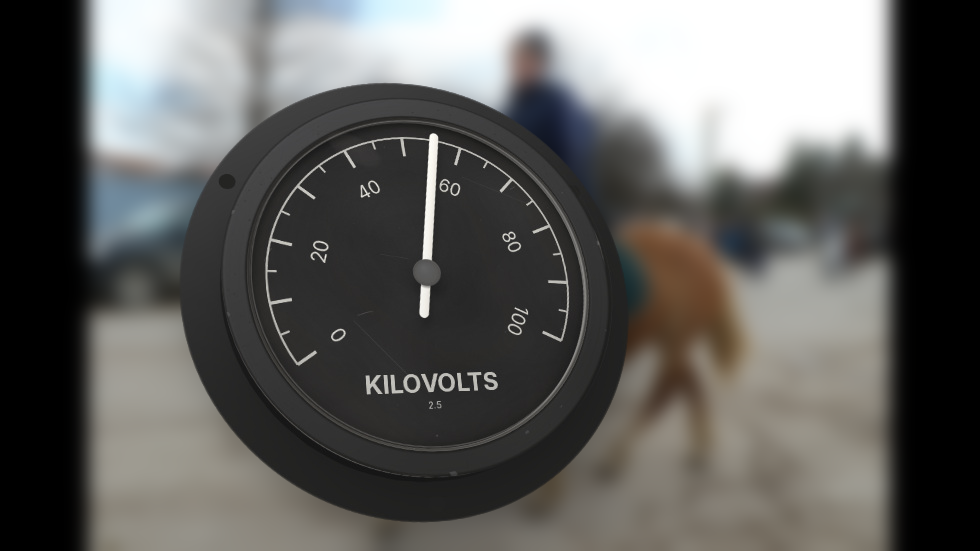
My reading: 55 (kV)
